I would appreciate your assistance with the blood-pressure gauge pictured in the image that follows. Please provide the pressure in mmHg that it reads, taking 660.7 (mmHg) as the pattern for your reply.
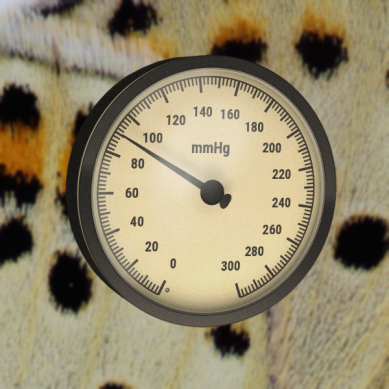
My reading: 90 (mmHg)
